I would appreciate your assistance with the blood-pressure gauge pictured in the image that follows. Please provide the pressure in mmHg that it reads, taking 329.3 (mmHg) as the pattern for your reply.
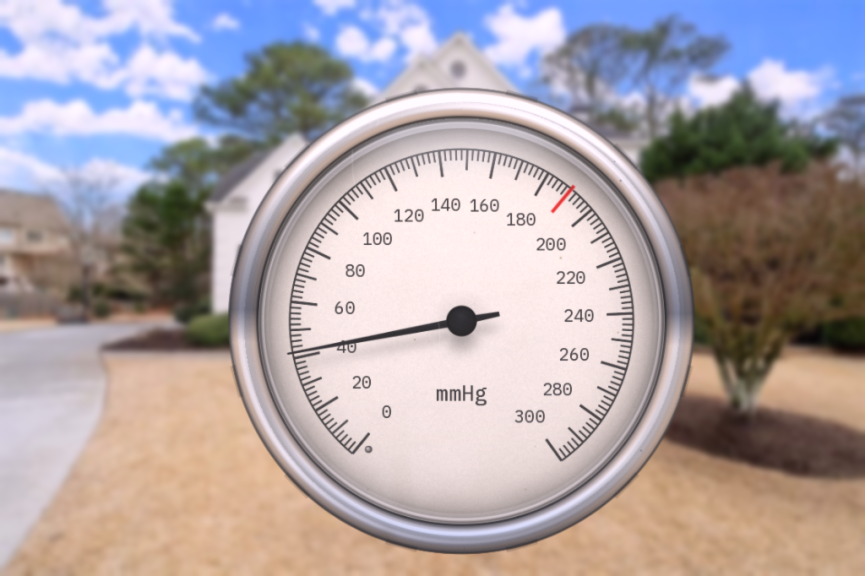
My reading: 42 (mmHg)
